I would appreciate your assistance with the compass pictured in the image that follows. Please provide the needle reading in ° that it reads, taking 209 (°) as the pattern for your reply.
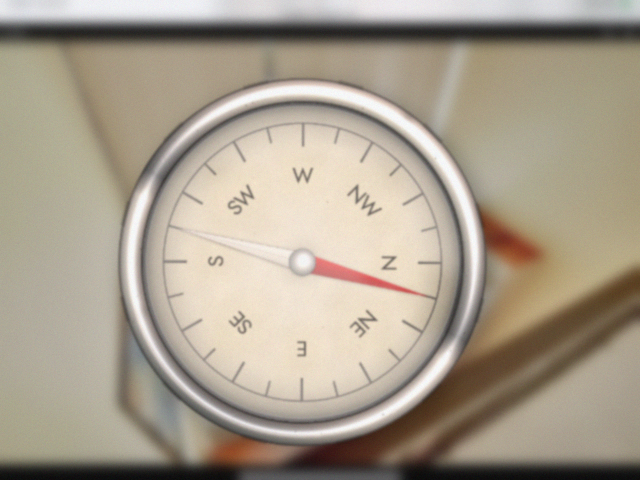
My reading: 15 (°)
